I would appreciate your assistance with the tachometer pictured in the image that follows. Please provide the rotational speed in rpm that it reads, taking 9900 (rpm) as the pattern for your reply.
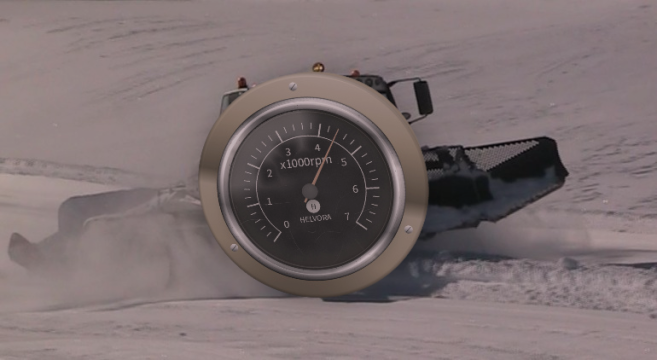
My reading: 4400 (rpm)
